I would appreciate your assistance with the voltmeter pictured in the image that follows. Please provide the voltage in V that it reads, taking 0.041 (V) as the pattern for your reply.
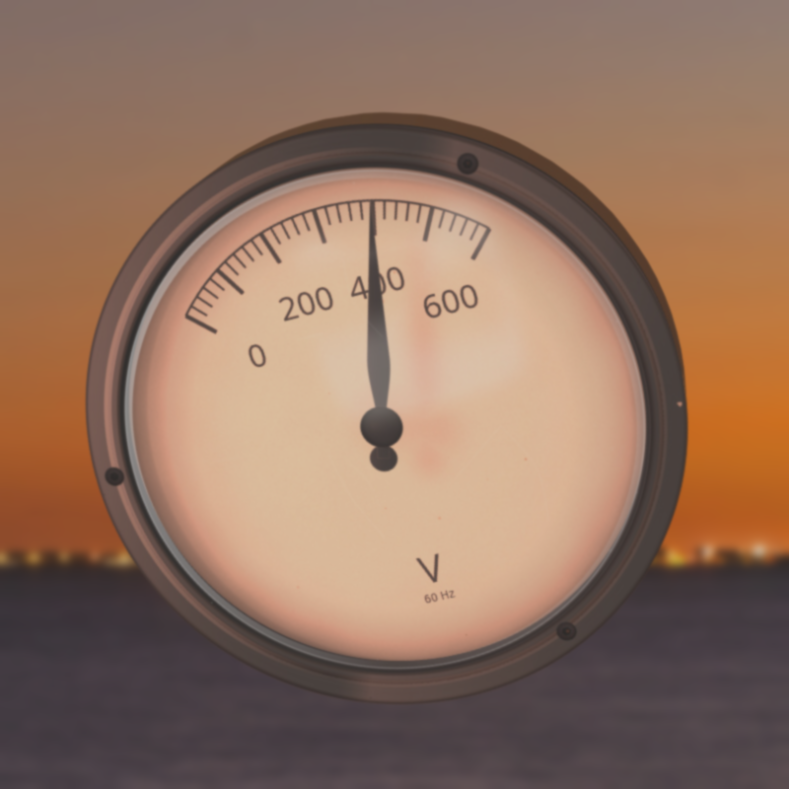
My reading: 400 (V)
